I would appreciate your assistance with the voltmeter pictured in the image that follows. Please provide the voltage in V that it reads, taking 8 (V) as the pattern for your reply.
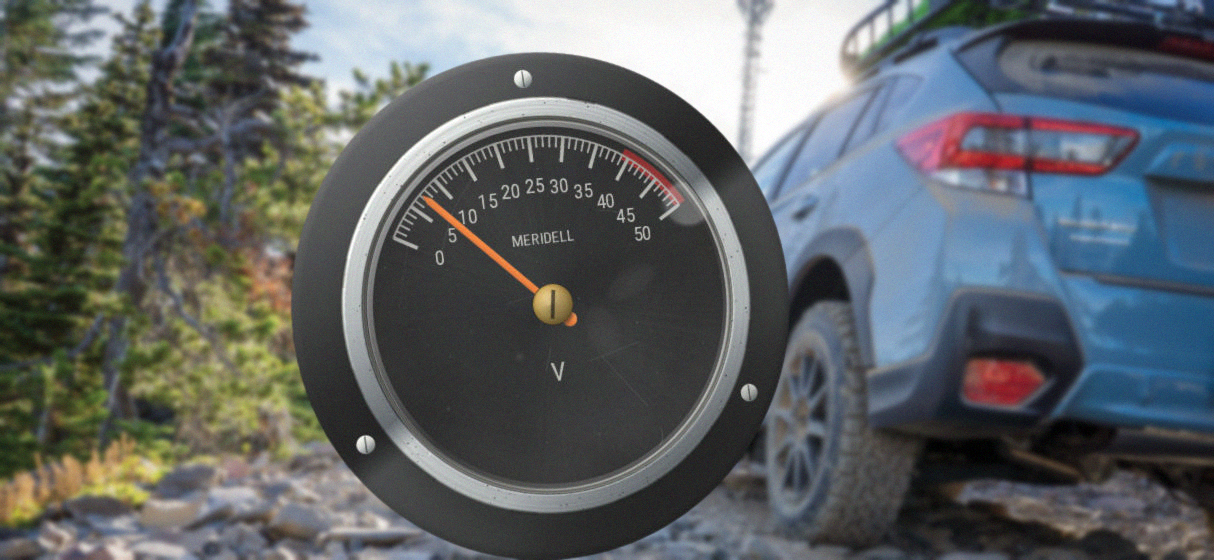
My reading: 7 (V)
